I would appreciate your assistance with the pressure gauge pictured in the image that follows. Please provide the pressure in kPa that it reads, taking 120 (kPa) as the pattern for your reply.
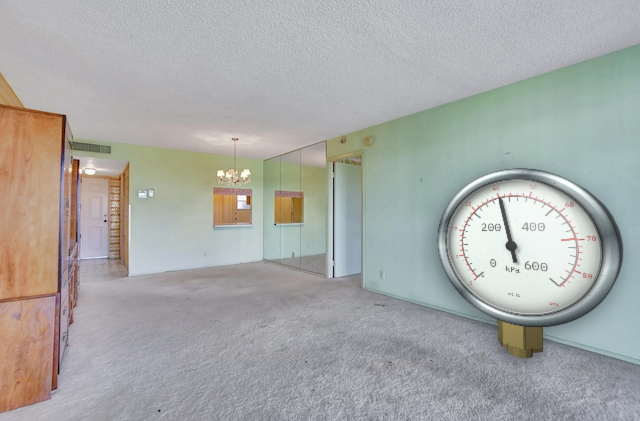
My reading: 280 (kPa)
